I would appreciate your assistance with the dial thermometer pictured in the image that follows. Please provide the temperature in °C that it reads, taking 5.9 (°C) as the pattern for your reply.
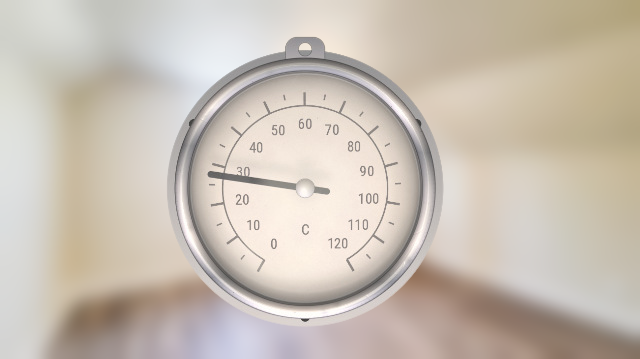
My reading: 27.5 (°C)
